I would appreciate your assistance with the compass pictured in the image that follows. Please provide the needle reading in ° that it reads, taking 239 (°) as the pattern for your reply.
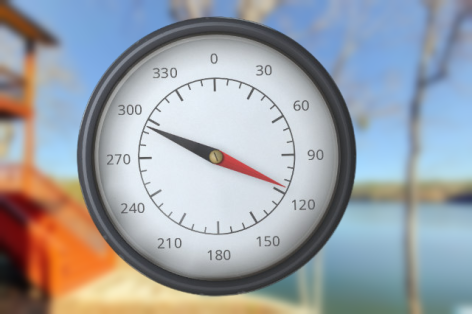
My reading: 115 (°)
